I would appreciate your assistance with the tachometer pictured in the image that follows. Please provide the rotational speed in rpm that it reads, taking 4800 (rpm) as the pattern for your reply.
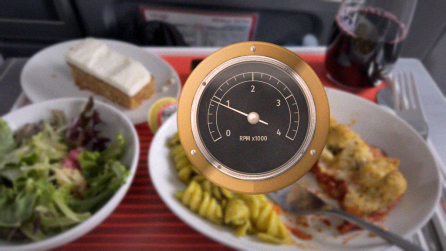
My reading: 900 (rpm)
